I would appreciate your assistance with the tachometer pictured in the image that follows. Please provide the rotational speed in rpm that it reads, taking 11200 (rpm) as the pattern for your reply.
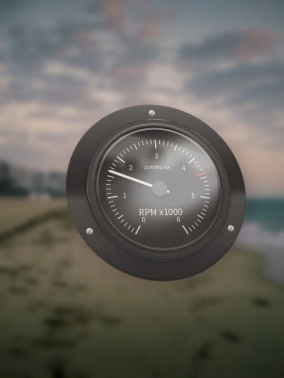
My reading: 1600 (rpm)
